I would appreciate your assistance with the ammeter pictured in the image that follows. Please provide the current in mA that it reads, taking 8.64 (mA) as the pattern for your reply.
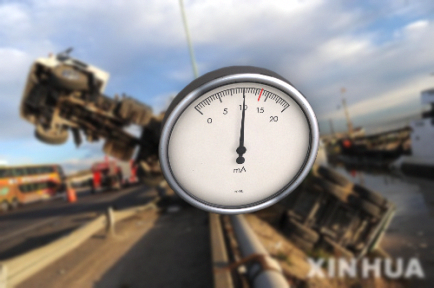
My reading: 10 (mA)
